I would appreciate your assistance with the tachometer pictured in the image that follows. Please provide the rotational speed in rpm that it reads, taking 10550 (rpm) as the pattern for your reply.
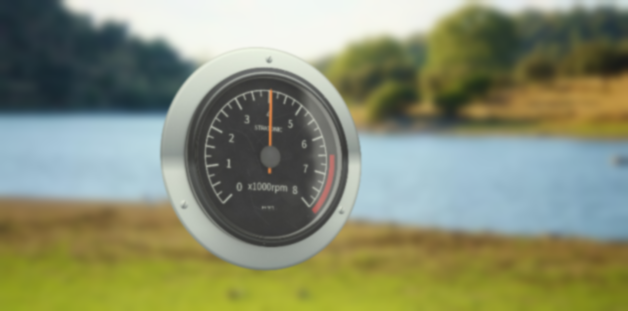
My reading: 4000 (rpm)
